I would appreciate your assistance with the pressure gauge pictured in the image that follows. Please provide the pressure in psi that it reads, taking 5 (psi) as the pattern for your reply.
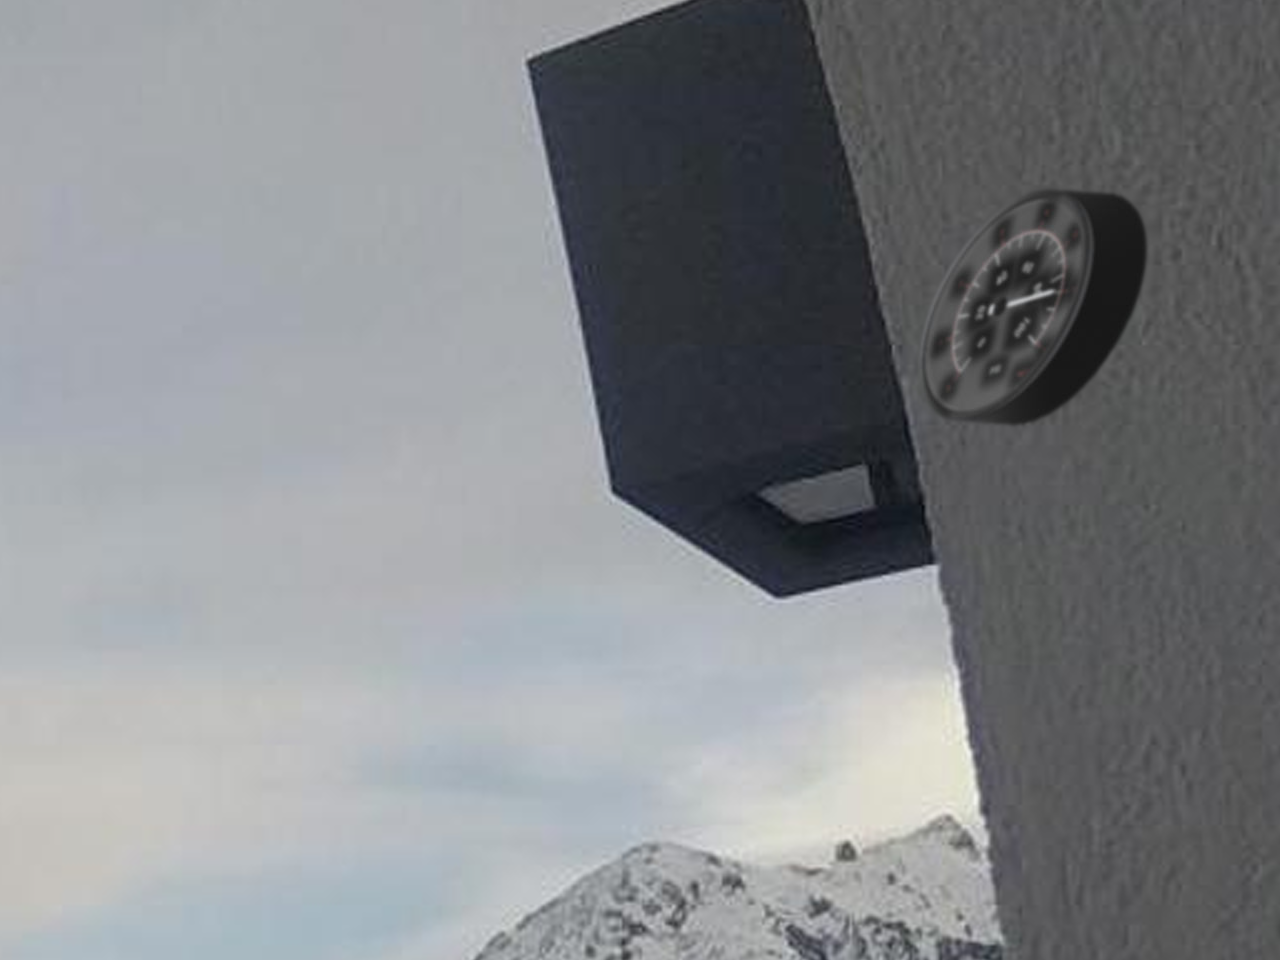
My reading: 85 (psi)
